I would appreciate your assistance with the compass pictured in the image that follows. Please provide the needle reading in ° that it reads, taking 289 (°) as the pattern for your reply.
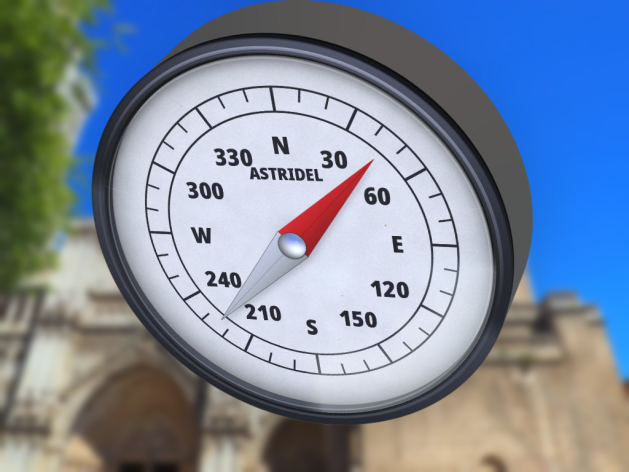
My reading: 45 (°)
